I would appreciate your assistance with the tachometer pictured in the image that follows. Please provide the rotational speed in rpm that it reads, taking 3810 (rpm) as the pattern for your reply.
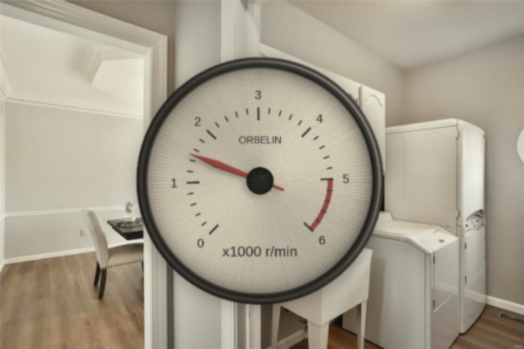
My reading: 1500 (rpm)
